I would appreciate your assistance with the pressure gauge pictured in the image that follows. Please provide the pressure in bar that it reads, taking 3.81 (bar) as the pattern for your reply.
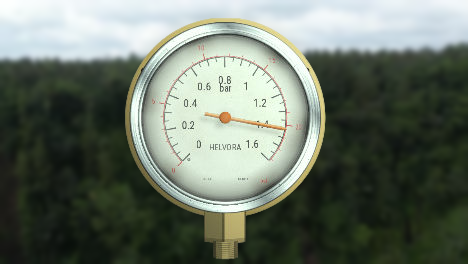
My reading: 1.4 (bar)
